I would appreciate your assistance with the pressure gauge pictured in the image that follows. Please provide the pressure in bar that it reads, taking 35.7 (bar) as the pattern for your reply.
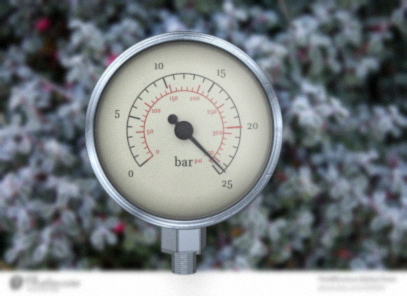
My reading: 24.5 (bar)
